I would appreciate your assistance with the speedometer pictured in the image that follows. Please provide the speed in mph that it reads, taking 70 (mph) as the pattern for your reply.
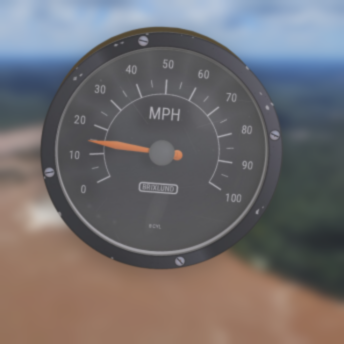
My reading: 15 (mph)
